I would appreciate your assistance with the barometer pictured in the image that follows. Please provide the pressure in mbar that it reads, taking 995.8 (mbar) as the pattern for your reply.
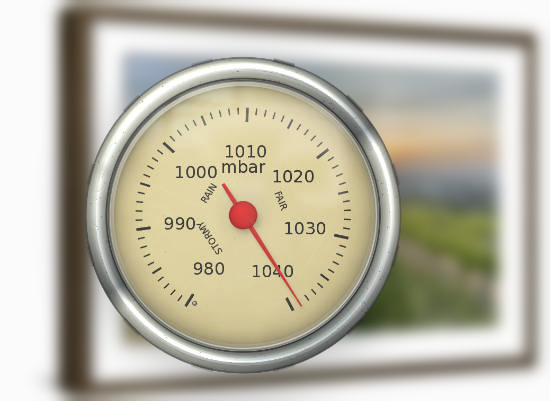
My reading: 1039 (mbar)
